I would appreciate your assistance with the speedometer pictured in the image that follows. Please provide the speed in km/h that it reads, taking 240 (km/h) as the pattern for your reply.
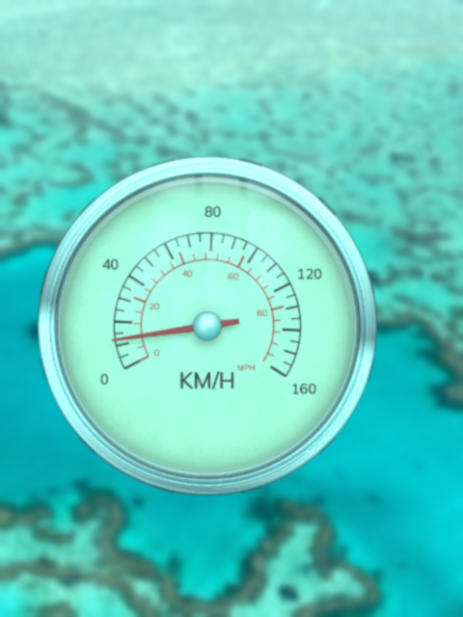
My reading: 12.5 (km/h)
